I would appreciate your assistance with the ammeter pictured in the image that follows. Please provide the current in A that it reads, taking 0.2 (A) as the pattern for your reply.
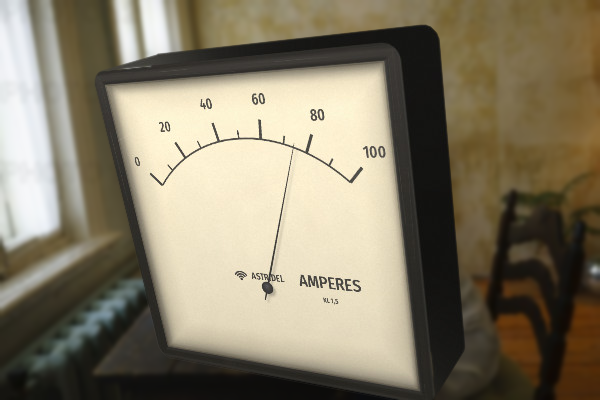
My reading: 75 (A)
